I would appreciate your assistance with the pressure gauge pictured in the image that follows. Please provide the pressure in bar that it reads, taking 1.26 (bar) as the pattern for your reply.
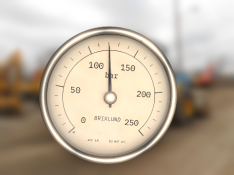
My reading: 120 (bar)
